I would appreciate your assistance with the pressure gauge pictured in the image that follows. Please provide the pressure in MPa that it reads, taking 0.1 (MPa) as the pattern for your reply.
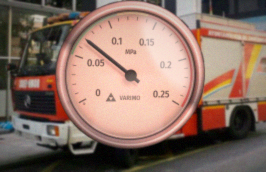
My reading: 0.07 (MPa)
